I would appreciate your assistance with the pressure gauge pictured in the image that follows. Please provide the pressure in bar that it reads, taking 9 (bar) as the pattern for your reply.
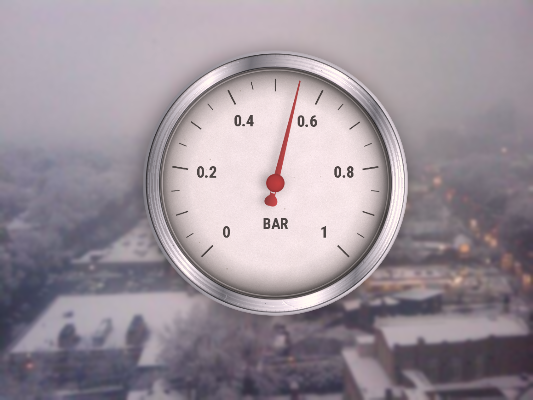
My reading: 0.55 (bar)
